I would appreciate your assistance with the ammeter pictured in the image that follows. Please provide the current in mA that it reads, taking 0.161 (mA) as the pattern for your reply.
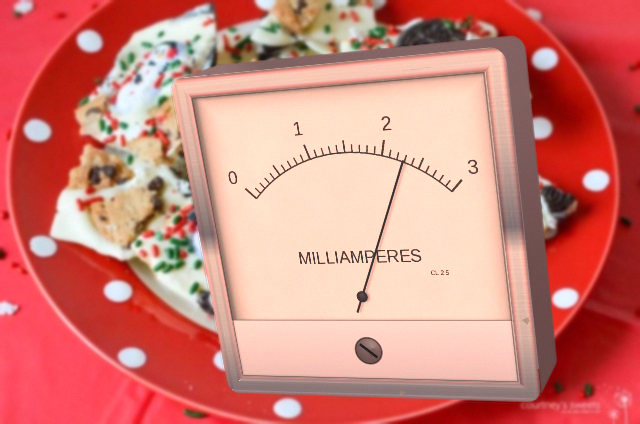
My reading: 2.3 (mA)
